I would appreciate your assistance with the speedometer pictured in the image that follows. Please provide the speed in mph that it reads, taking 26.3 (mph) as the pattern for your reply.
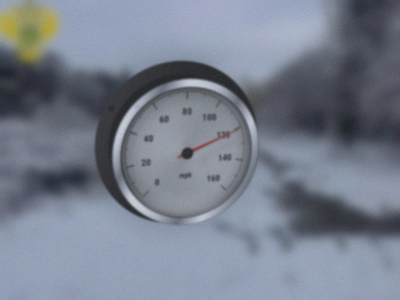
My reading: 120 (mph)
